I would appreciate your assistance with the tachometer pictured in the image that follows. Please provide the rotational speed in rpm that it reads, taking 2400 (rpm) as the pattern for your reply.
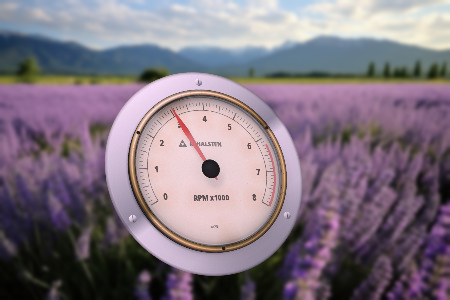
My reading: 3000 (rpm)
